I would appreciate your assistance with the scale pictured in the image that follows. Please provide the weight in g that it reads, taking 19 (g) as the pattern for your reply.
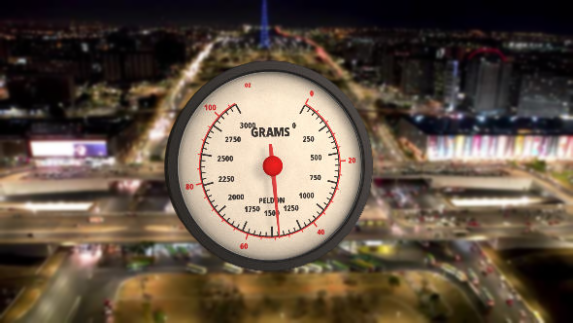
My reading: 1450 (g)
